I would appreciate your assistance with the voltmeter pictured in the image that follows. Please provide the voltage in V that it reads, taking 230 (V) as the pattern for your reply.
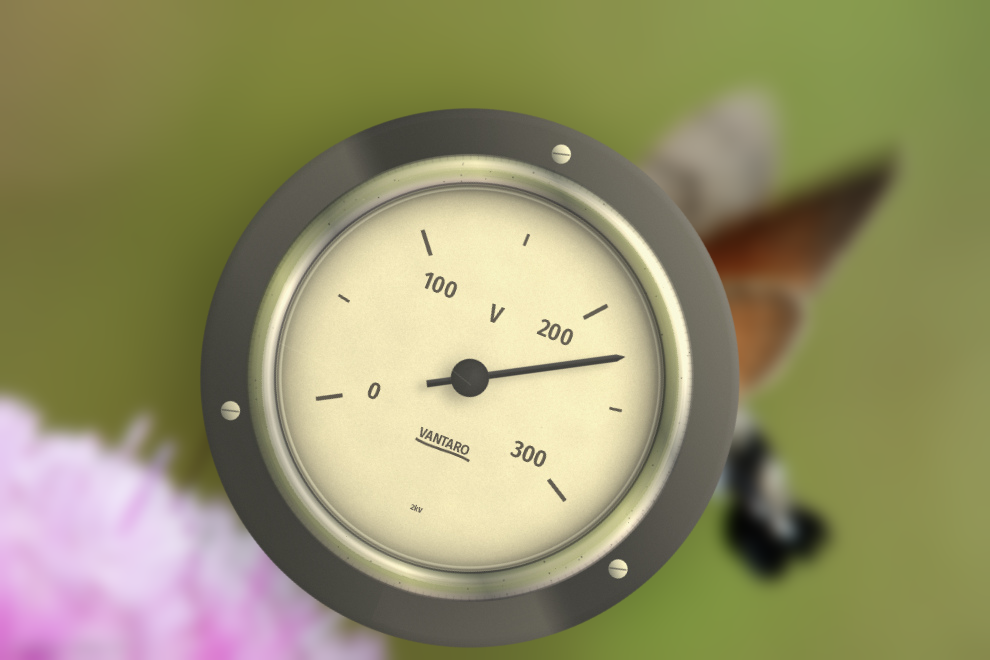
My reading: 225 (V)
